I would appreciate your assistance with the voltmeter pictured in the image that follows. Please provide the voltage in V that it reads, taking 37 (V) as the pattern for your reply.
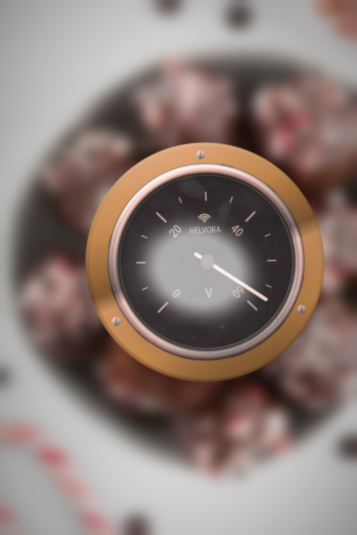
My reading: 57.5 (V)
